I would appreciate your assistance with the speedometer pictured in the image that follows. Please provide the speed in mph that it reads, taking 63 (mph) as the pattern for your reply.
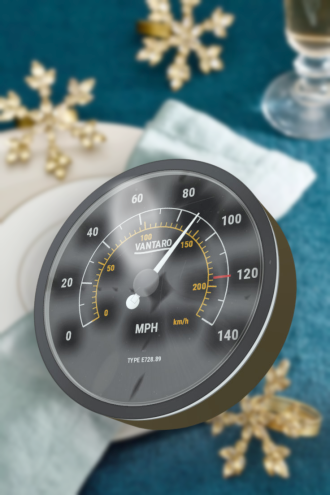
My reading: 90 (mph)
